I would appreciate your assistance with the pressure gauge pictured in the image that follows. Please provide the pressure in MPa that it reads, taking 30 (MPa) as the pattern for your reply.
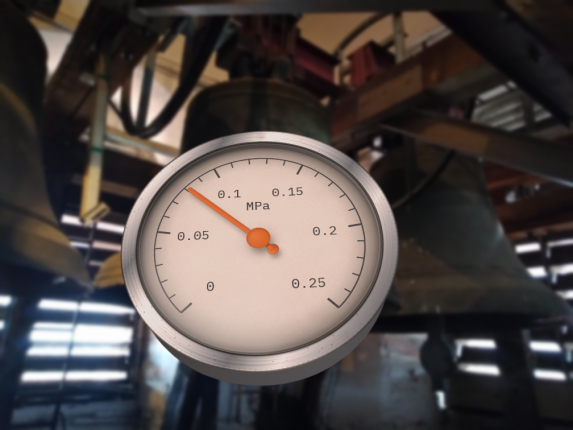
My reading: 0.08 (MPa)
